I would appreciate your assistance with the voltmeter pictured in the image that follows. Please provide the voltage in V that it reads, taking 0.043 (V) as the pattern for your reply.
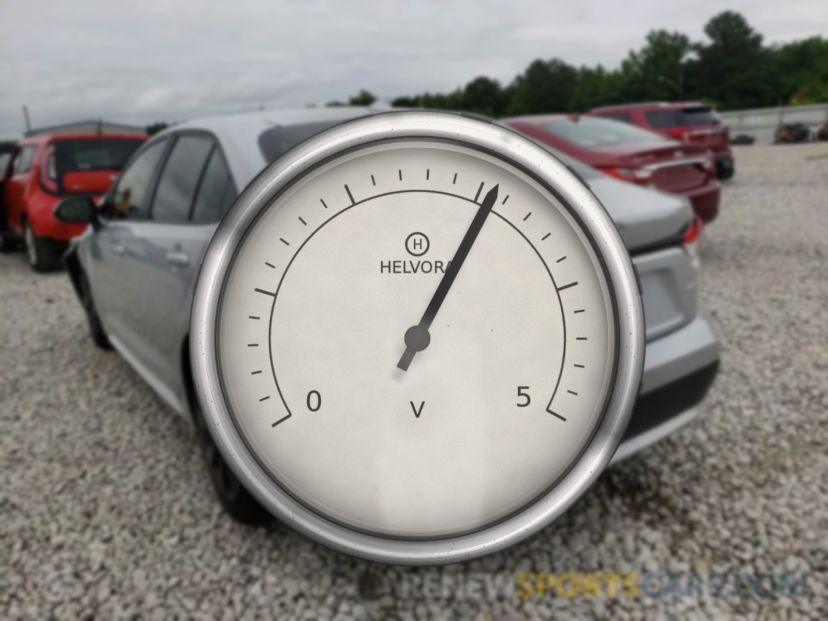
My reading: 3.1 (V)
